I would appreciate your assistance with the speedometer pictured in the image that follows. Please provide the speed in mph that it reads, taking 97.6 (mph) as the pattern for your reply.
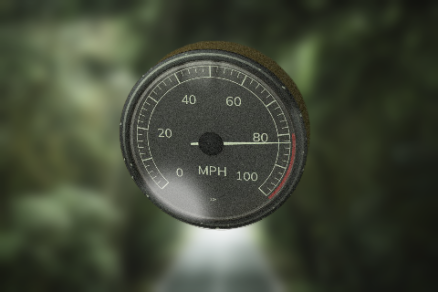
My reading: 82 (mph)
